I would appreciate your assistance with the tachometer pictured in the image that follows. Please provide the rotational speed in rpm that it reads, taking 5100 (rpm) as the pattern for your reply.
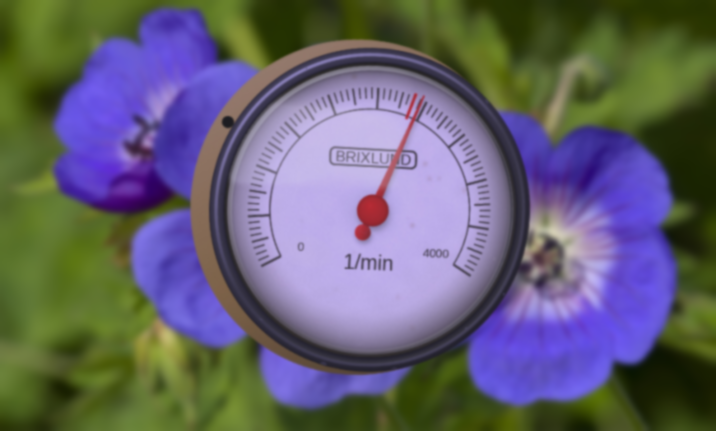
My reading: 2350 (rpm)
